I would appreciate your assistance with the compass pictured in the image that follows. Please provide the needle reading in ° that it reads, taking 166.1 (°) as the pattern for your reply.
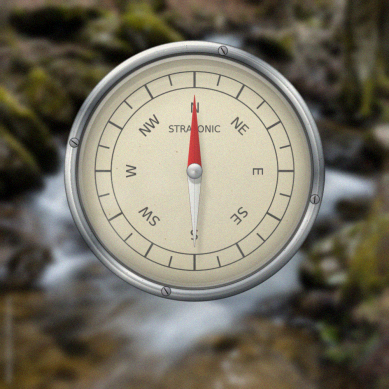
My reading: 0 (°)
